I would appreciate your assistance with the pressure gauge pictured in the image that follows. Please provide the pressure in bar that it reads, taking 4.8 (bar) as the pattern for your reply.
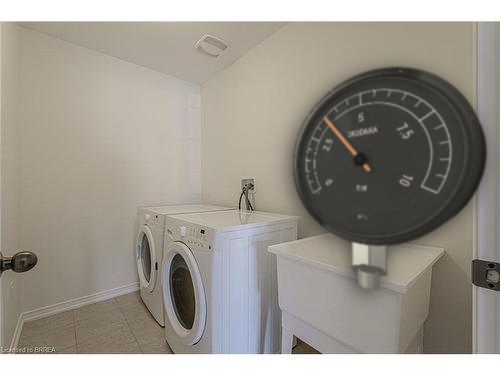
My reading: 3.5 (bar)
